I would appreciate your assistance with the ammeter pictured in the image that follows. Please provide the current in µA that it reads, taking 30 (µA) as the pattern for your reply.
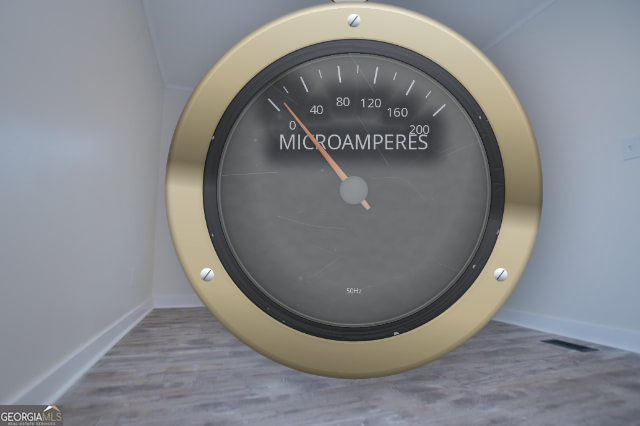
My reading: 10 (µA)
